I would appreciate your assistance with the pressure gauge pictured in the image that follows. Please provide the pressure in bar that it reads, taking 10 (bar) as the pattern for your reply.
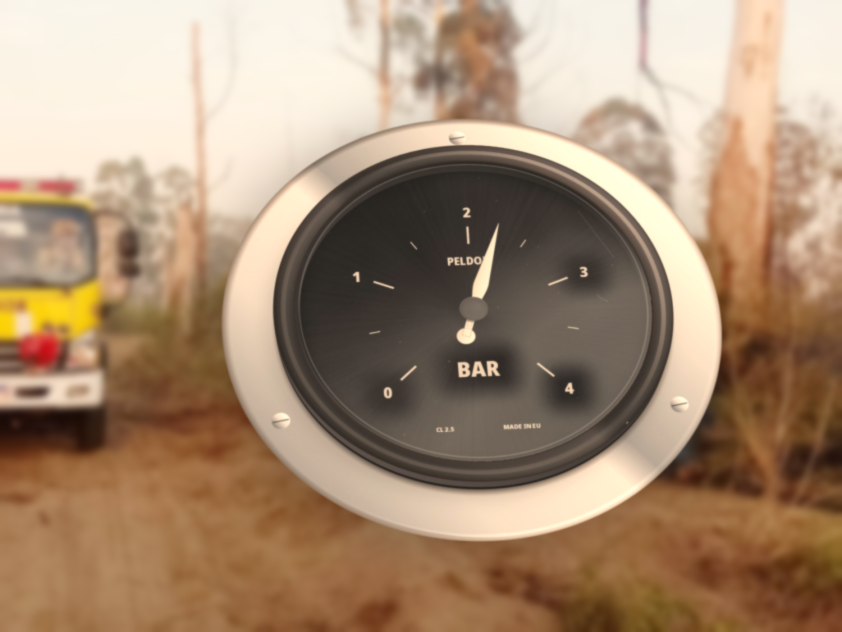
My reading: 2.25 (bar)
